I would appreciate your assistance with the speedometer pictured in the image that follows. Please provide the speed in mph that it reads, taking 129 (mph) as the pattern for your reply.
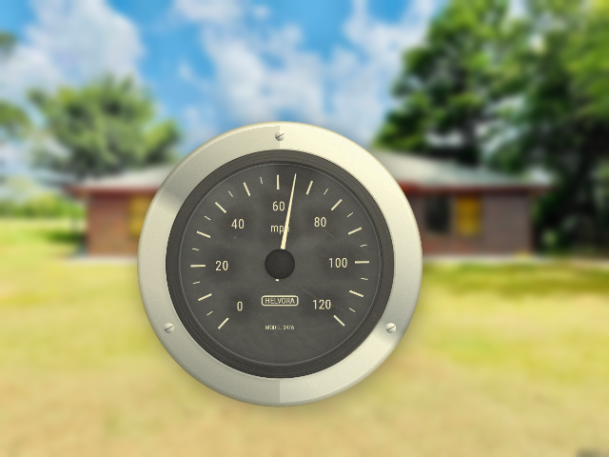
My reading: 65 (mph)
